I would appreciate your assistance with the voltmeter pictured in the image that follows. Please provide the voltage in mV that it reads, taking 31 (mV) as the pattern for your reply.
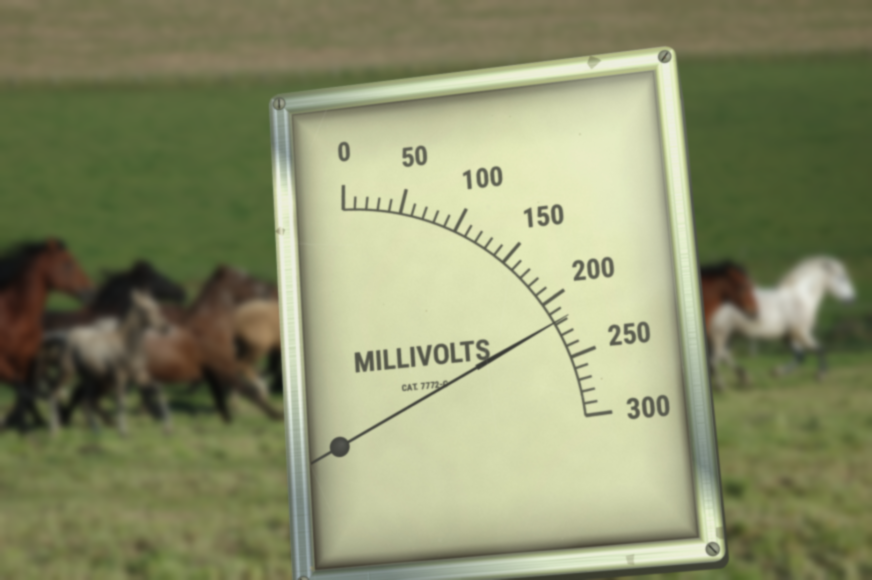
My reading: 220 (mV)
